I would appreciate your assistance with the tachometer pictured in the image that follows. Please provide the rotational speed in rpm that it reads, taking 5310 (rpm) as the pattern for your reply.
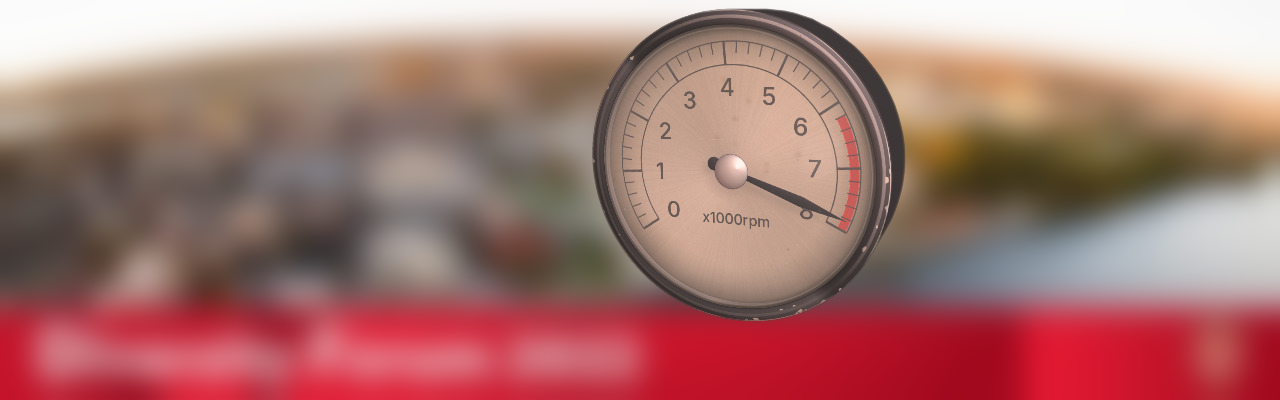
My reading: 7800 (rpm)
